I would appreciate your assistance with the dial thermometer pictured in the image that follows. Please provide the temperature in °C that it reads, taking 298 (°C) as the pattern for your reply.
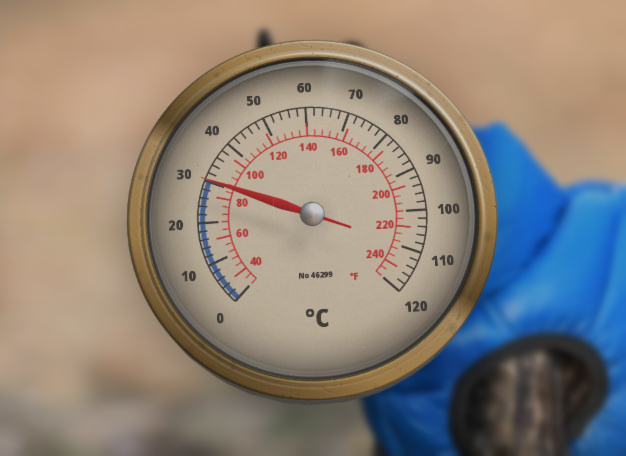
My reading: 30 (°C)
